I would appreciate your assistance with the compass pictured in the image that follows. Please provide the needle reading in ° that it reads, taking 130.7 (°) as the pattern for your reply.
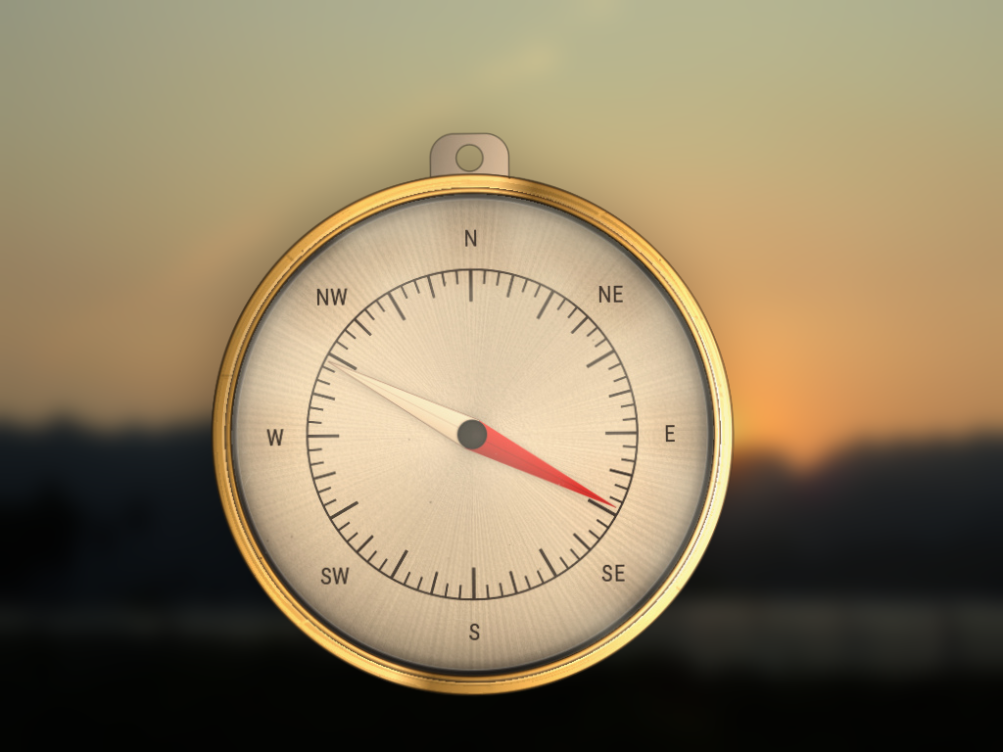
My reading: 117.5 (°)
